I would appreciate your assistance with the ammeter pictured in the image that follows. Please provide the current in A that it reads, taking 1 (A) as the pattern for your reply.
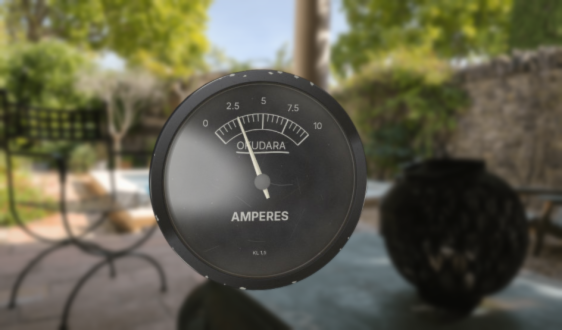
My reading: 2.5 (A)
